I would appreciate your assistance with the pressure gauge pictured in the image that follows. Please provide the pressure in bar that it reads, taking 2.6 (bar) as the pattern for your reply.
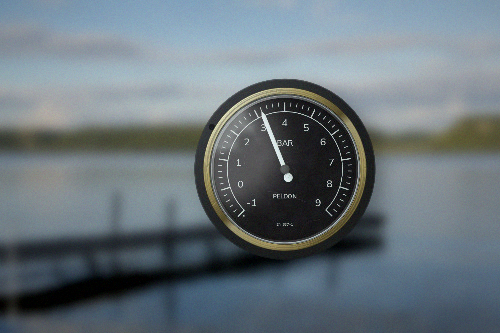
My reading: 3.2 (bar)
